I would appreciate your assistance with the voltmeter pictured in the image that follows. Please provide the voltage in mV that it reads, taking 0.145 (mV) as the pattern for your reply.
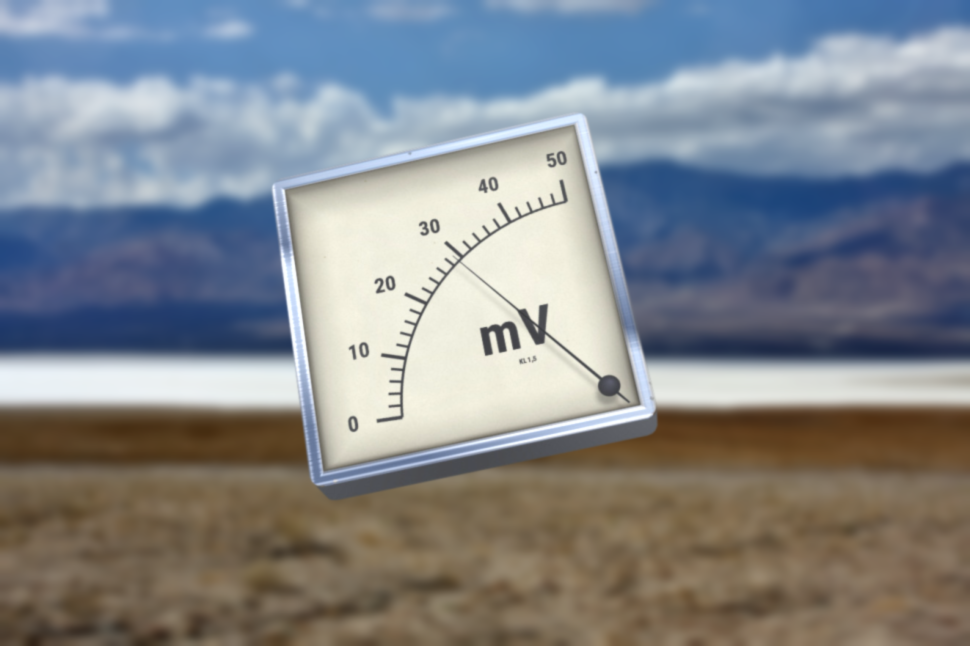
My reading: 29 (mV)
